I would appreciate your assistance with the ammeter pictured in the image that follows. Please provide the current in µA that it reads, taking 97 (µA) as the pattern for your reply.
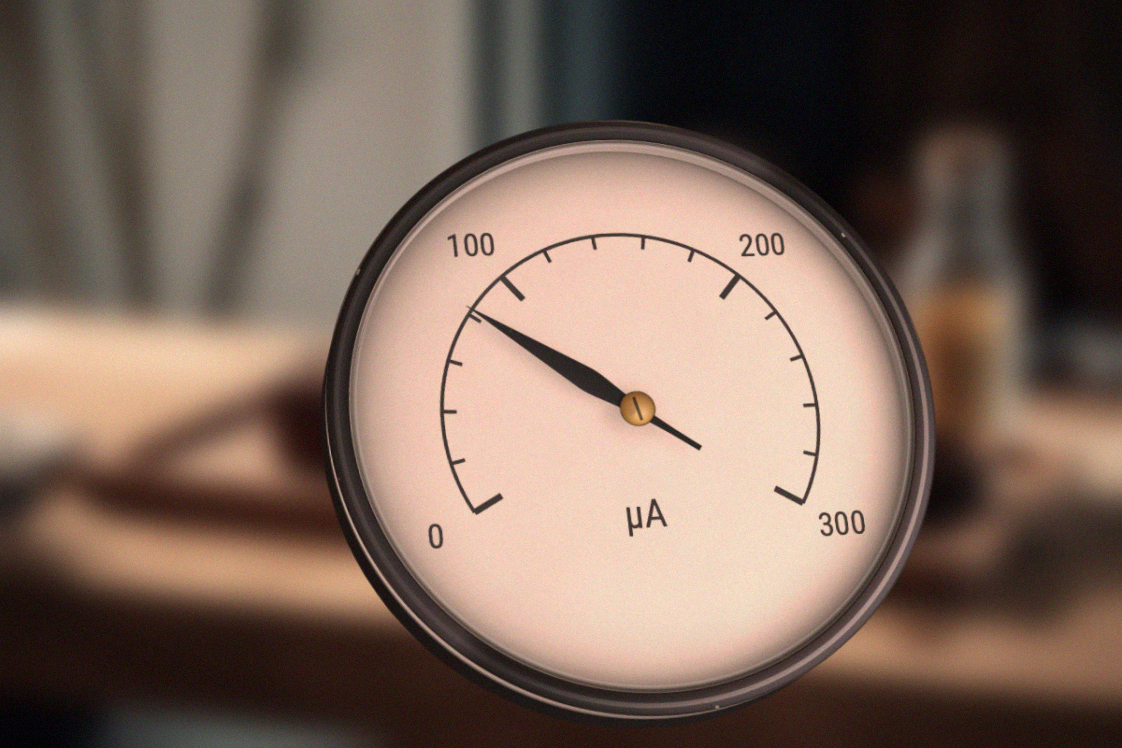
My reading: 80 (µA)
